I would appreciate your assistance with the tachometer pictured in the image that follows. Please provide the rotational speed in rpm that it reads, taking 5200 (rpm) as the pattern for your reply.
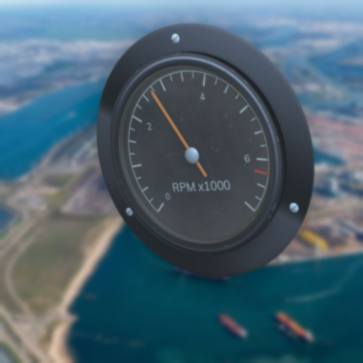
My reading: 2750 (rpm)
